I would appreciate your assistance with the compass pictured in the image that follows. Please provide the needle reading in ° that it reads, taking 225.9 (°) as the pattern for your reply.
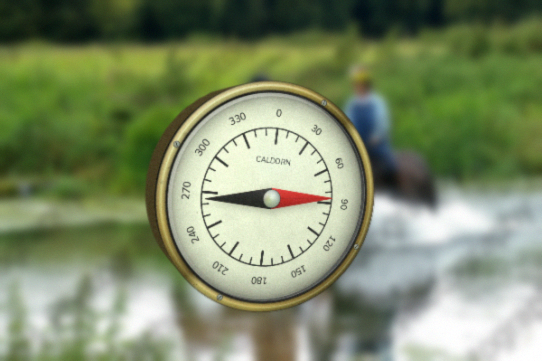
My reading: 85 (°)
